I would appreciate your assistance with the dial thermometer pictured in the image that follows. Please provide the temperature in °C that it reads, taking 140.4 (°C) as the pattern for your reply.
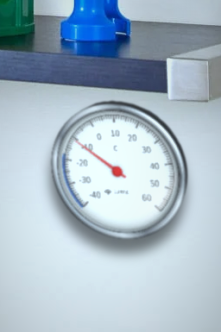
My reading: -10 (°C)
